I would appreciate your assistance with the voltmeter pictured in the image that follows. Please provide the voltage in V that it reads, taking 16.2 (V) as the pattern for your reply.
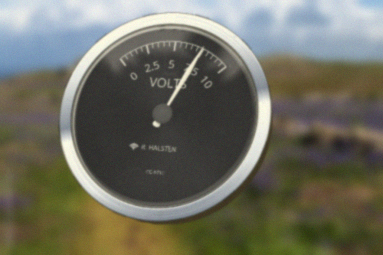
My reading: 7.5 (V)
